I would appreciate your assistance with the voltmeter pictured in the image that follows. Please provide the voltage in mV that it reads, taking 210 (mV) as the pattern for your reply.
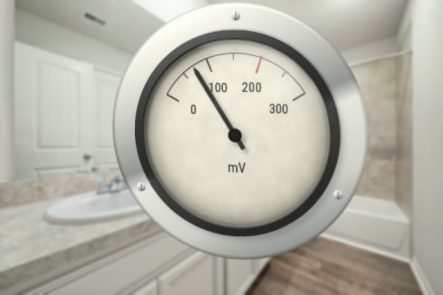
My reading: 75 (mV)
